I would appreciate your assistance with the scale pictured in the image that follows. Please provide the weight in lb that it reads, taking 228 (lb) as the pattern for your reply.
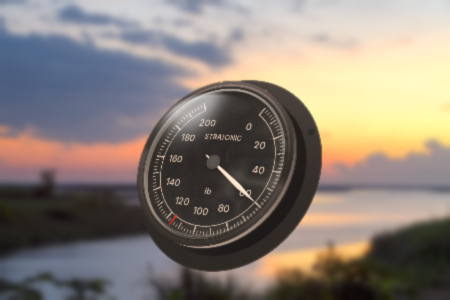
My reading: 60 (lb)
